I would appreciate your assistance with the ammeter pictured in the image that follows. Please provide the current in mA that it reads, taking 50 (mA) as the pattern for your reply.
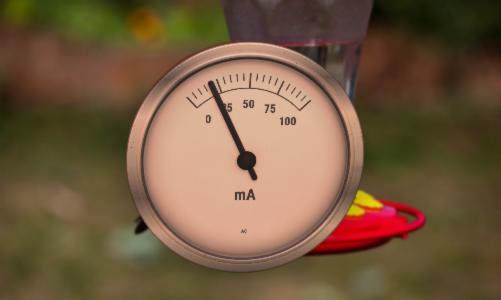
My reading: 20 (mA)
